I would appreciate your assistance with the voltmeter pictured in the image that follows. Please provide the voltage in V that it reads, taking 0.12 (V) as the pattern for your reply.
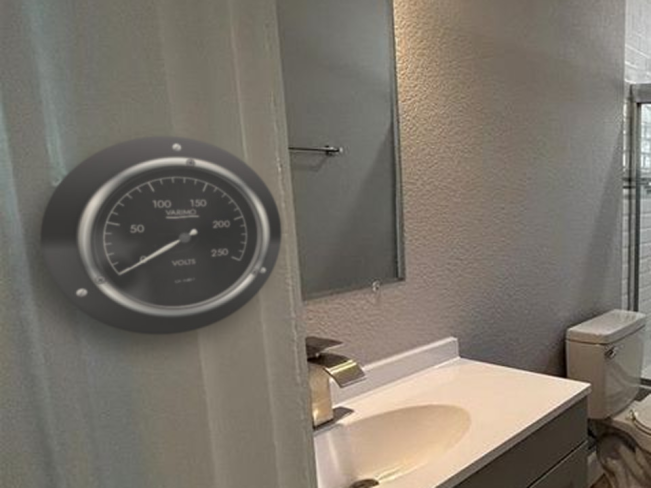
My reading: 0 (V)
